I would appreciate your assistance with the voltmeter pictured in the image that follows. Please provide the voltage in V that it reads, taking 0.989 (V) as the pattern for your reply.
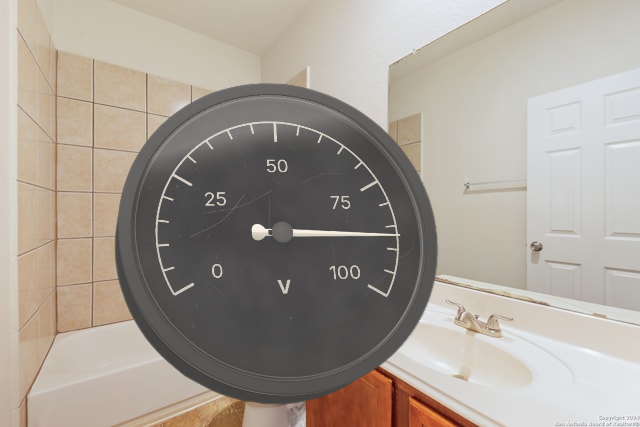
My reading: 87.5 (V)
